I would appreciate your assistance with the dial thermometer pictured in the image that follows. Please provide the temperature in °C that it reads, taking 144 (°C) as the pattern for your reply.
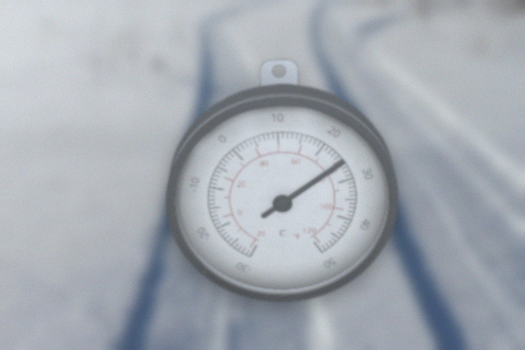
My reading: 25 (°C)
